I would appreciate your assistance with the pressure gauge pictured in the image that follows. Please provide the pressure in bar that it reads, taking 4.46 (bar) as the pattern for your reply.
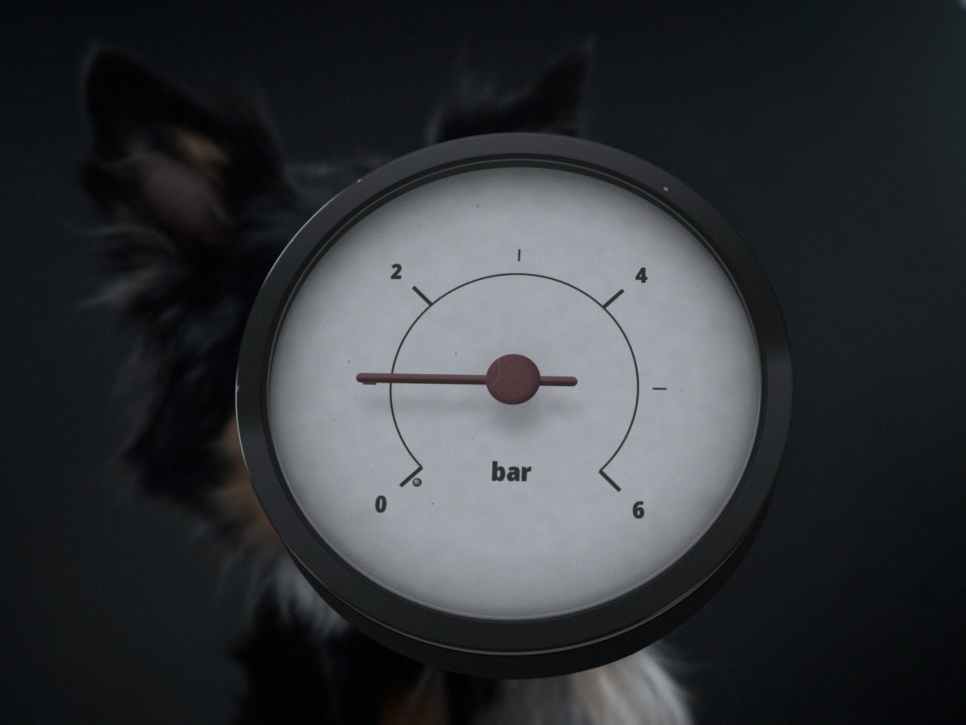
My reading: 1 (bar)
